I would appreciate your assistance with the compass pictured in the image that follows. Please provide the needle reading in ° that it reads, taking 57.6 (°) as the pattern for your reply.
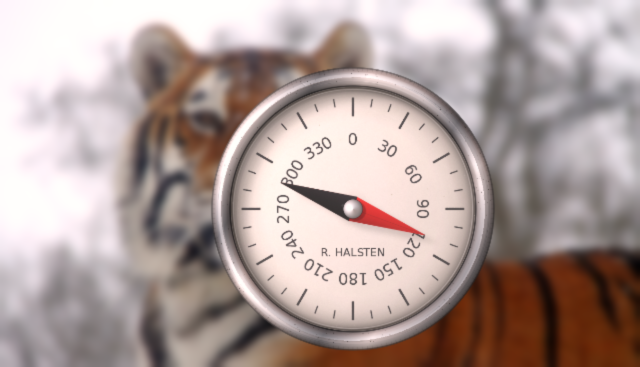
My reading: 110 (°)
